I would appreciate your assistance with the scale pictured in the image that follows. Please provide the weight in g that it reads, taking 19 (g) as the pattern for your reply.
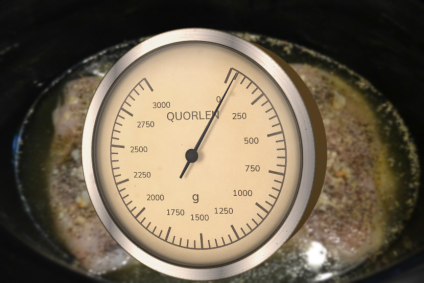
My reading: 50 (g)
